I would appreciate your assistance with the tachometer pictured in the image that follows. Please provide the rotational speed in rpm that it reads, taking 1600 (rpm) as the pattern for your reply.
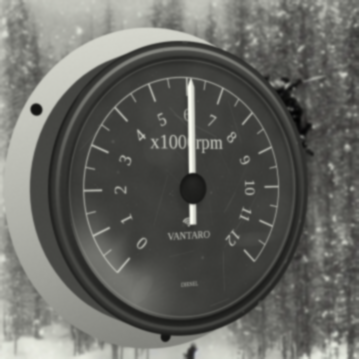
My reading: 6000 (rpm)
